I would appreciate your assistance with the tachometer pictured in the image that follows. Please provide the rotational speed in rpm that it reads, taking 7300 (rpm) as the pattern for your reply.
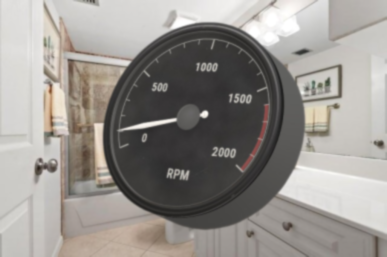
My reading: 100 (rpm)
